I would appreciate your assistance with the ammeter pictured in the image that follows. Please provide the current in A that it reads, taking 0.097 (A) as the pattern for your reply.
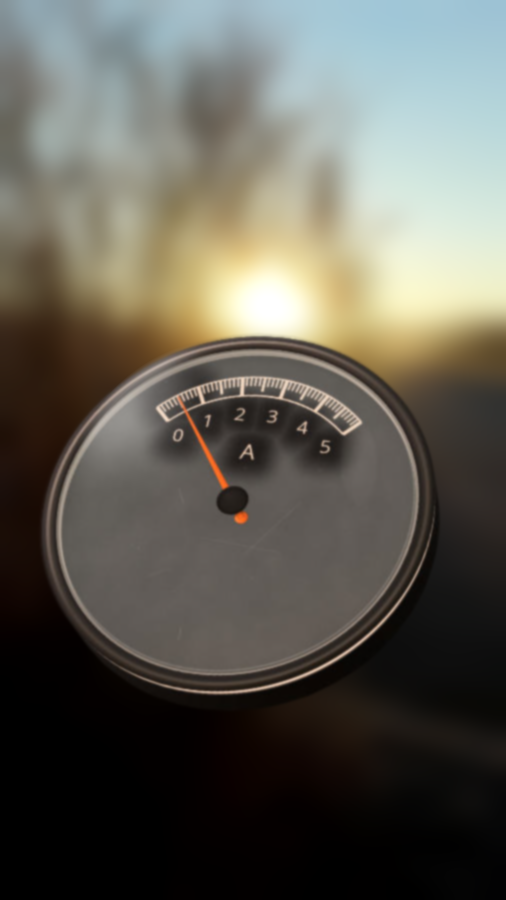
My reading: 0.5 (A)
